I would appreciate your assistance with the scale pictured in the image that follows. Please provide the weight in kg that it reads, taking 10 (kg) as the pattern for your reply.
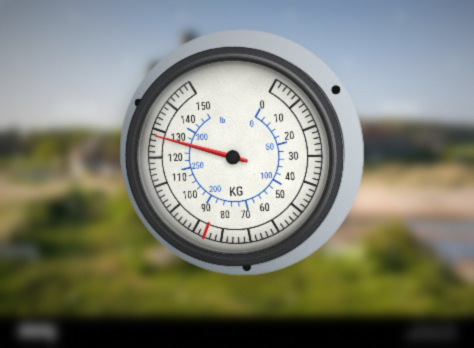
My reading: 128 (kg)
